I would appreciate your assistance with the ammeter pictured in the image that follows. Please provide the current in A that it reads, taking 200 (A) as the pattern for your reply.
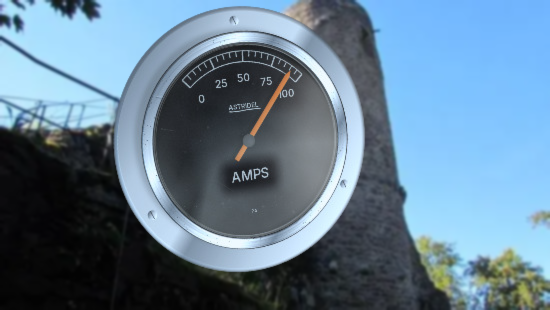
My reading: 90 (A)
